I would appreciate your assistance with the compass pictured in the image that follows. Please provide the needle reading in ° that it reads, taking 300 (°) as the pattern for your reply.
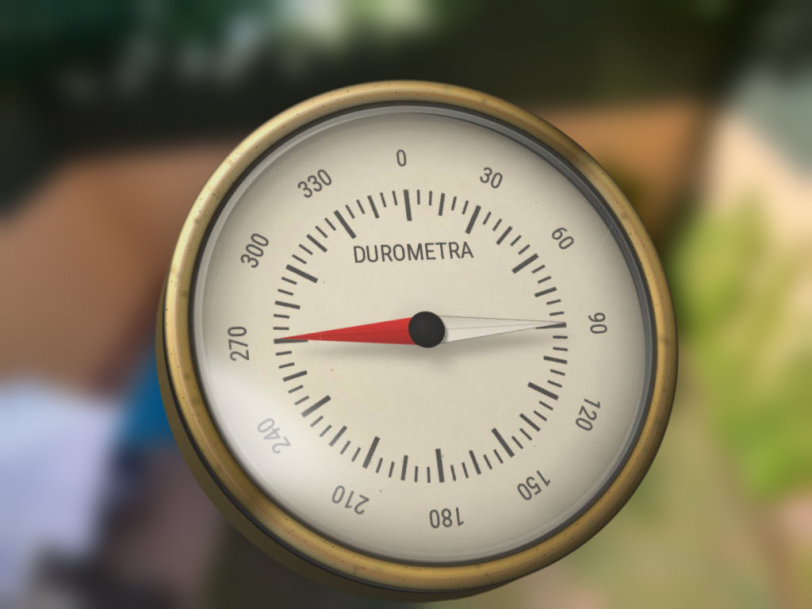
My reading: 270 (°)
